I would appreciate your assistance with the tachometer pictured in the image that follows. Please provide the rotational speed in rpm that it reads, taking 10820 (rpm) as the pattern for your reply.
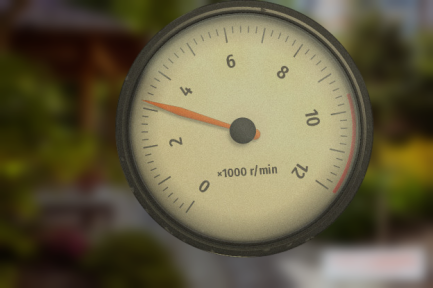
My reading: 3200 (rpm)
